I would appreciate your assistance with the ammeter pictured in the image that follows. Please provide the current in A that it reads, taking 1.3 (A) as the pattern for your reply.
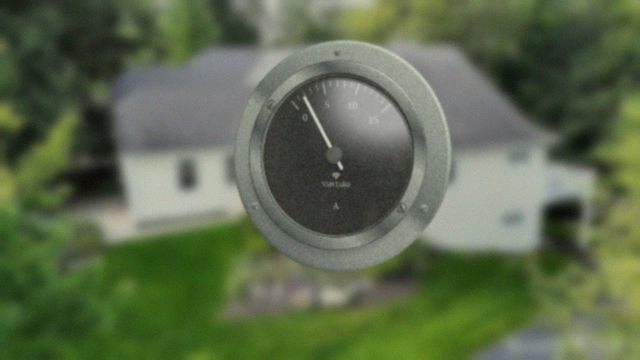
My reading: 2 (A)
